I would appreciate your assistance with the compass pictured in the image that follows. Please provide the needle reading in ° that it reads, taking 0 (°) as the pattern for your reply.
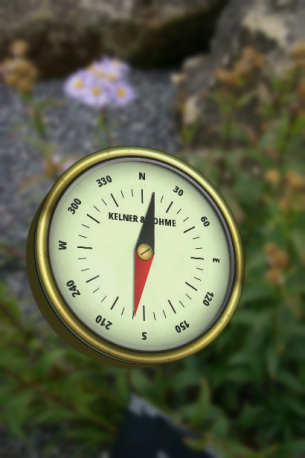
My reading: 190 (°)
